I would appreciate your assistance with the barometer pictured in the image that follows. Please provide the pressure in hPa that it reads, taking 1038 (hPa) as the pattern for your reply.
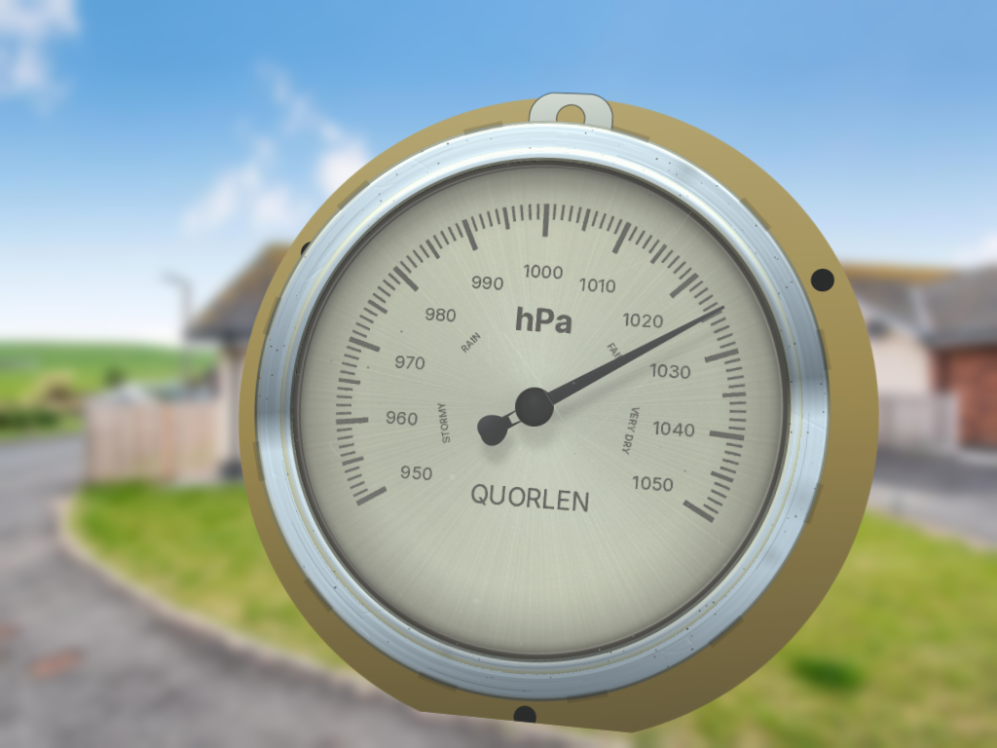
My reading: 1025 (hPa)
